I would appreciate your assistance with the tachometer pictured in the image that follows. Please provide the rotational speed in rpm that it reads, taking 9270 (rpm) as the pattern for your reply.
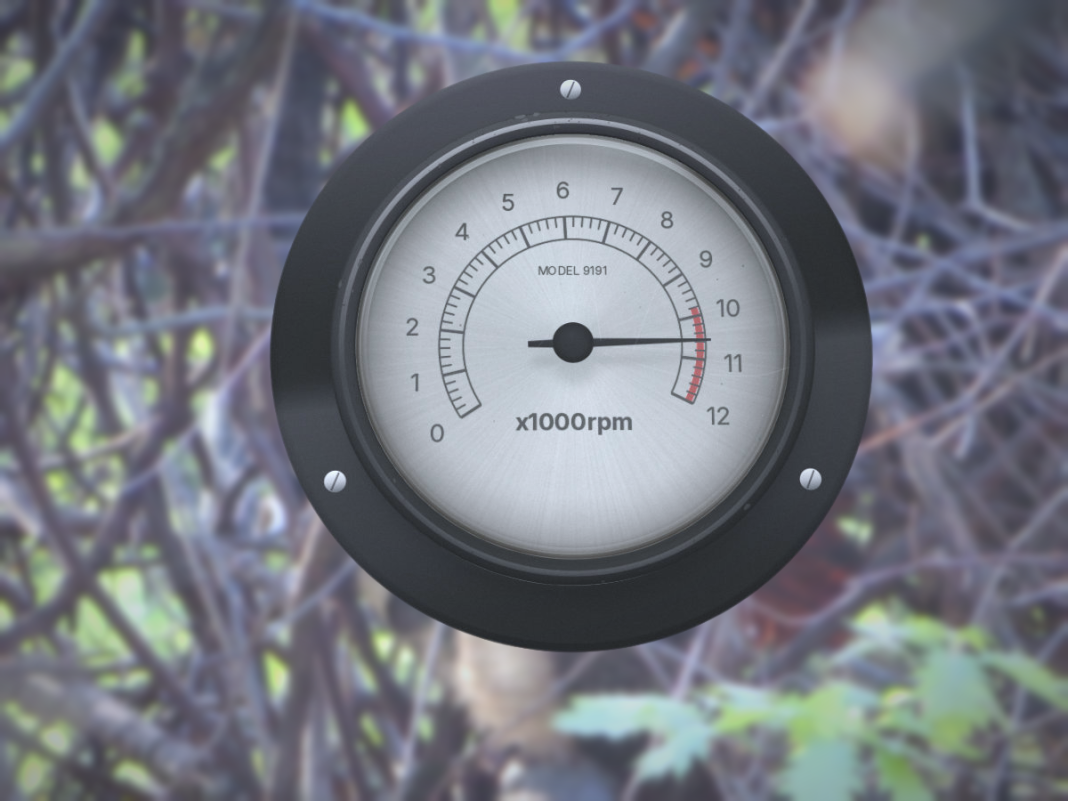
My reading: 10600 (rpm)
